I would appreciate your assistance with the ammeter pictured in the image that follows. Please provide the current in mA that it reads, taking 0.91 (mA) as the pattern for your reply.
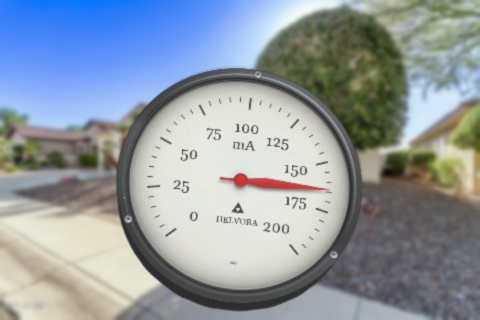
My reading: 165 (mA)
